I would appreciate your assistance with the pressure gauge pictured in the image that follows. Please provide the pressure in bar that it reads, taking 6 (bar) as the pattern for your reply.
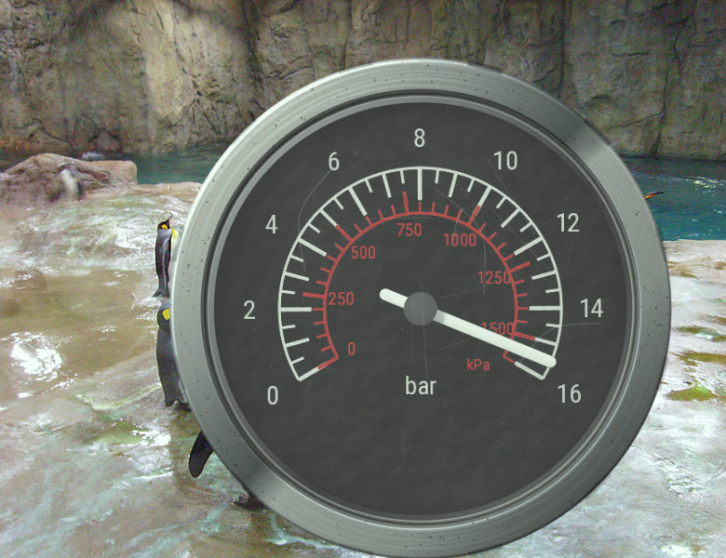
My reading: 15.5 (bar)
